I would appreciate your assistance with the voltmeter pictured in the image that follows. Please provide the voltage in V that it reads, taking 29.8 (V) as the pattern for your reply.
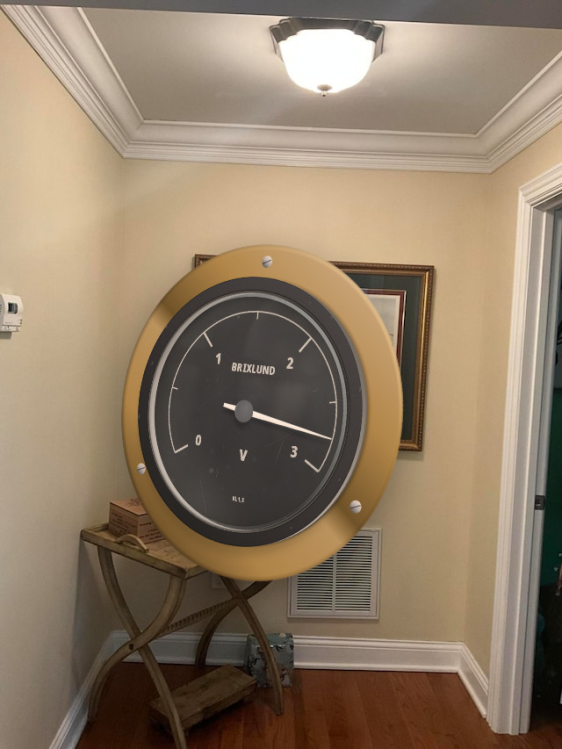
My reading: 2.75 (V)
